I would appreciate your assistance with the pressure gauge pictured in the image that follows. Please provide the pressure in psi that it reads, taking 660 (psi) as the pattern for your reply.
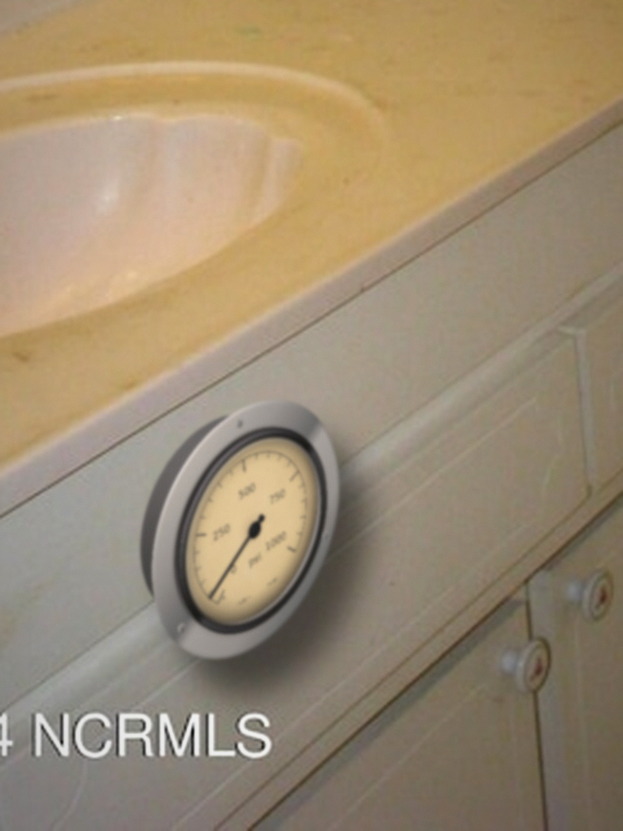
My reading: 50 (psi)
